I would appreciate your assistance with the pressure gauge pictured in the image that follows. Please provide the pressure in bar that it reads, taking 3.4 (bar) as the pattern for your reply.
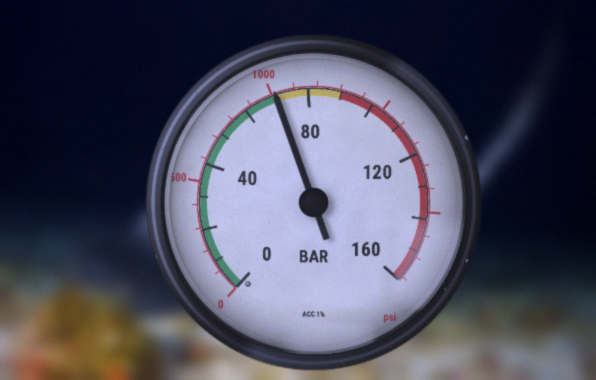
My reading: 70 (bar)
